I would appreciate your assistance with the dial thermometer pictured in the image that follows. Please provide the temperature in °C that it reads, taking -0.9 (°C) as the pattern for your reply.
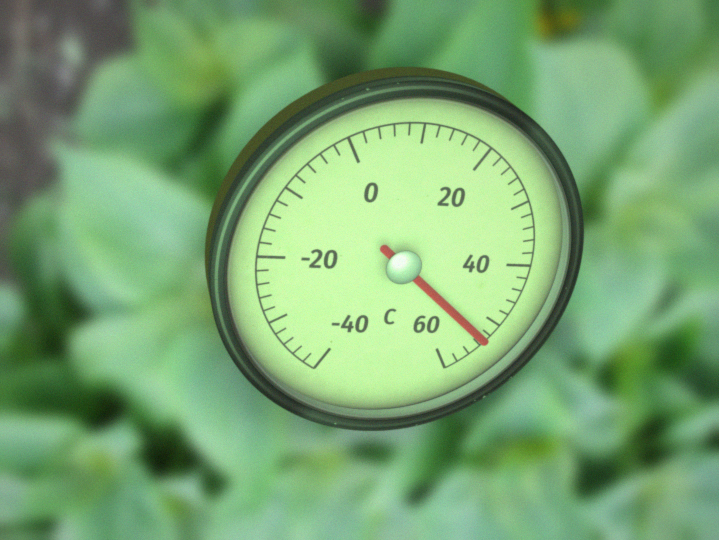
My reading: 53 (°C)
